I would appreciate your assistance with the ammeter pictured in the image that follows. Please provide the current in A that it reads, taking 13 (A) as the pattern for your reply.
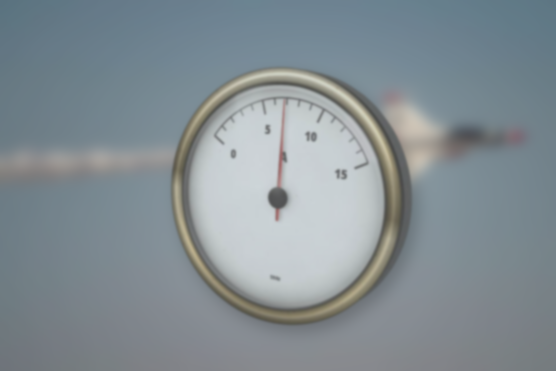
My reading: 7 (A)
